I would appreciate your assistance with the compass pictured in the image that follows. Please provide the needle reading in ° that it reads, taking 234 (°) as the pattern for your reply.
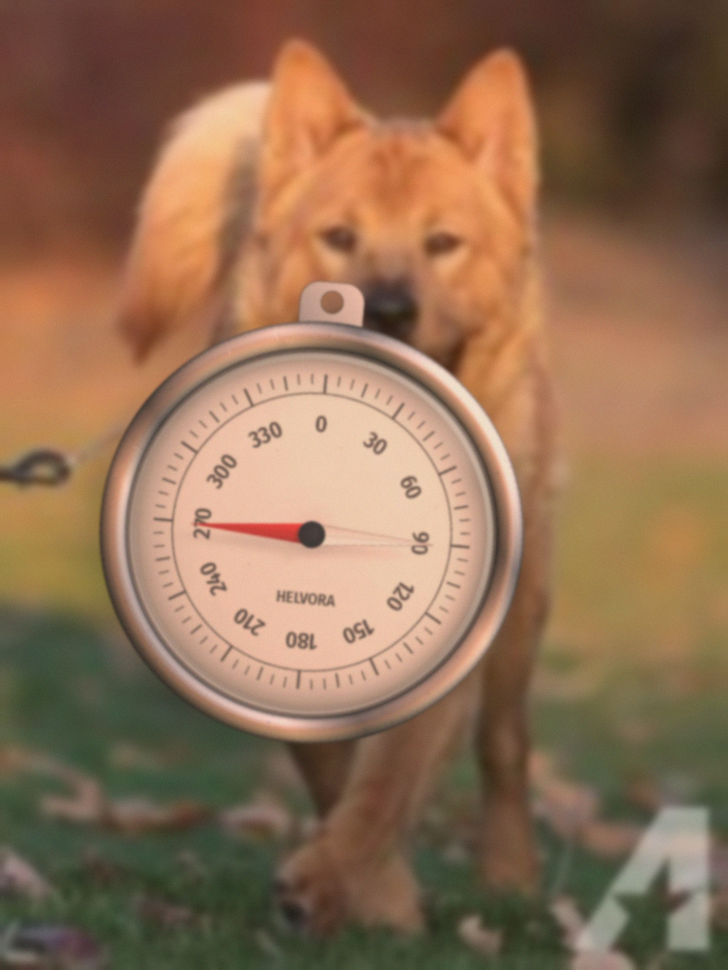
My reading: 270 (°)
